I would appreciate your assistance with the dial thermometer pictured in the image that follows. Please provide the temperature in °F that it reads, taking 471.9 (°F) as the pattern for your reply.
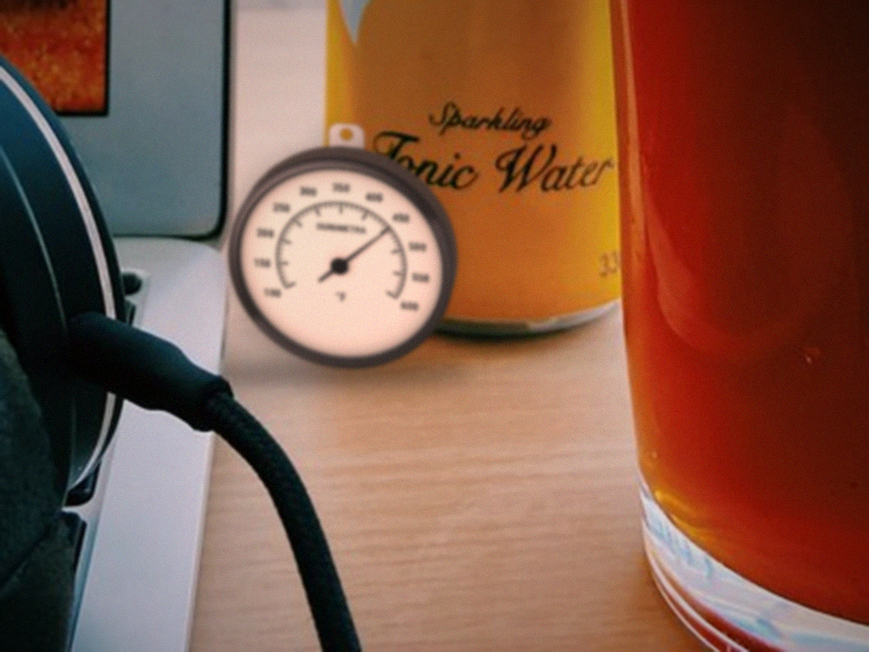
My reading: 450 (°F)
